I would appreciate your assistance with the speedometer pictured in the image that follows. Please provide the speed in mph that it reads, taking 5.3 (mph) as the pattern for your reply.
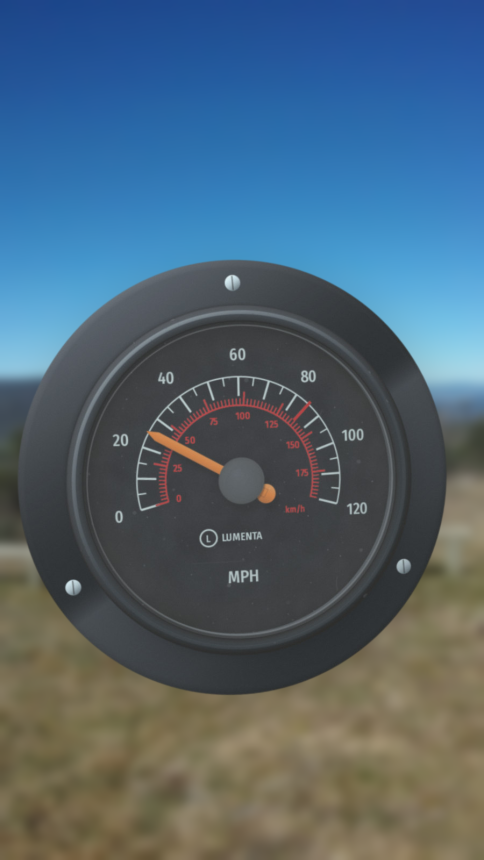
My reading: 25 (mph)
